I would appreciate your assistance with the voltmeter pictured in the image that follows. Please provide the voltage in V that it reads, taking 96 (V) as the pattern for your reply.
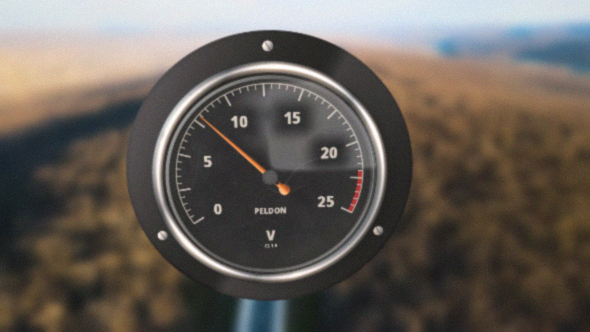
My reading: 8 (V)
